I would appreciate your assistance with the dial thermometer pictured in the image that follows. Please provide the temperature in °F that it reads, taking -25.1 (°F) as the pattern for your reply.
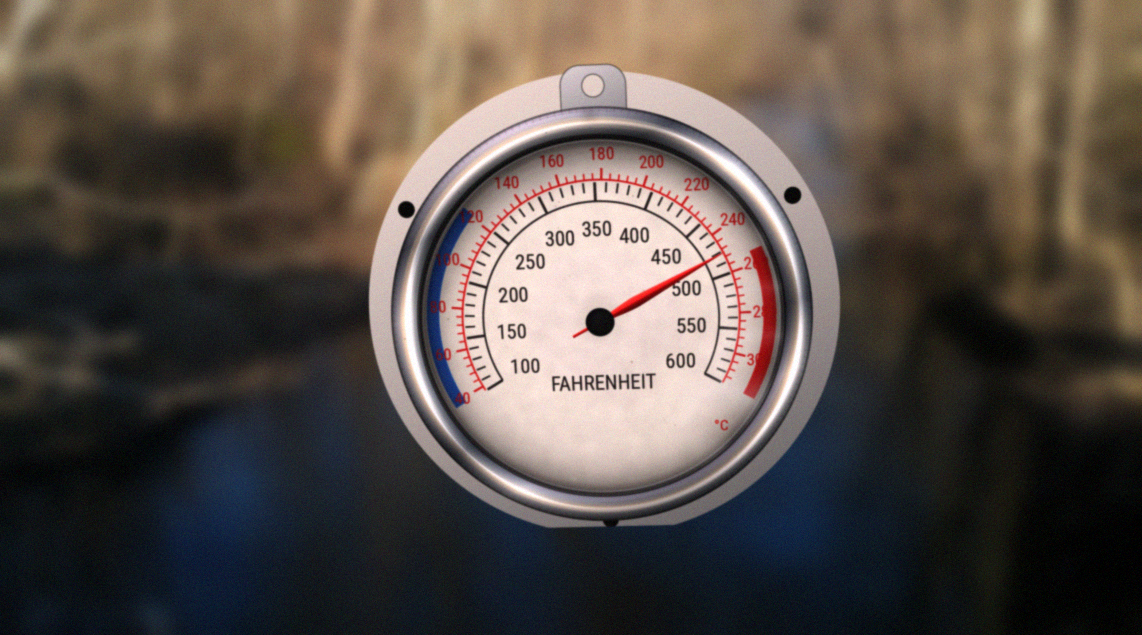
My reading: 480 (°F)
